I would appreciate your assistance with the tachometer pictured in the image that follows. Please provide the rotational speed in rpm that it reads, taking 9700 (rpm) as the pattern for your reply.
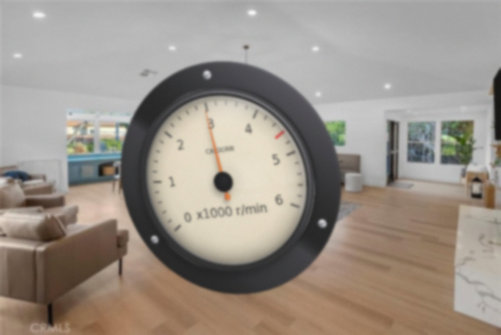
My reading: 3000 (rpm)
